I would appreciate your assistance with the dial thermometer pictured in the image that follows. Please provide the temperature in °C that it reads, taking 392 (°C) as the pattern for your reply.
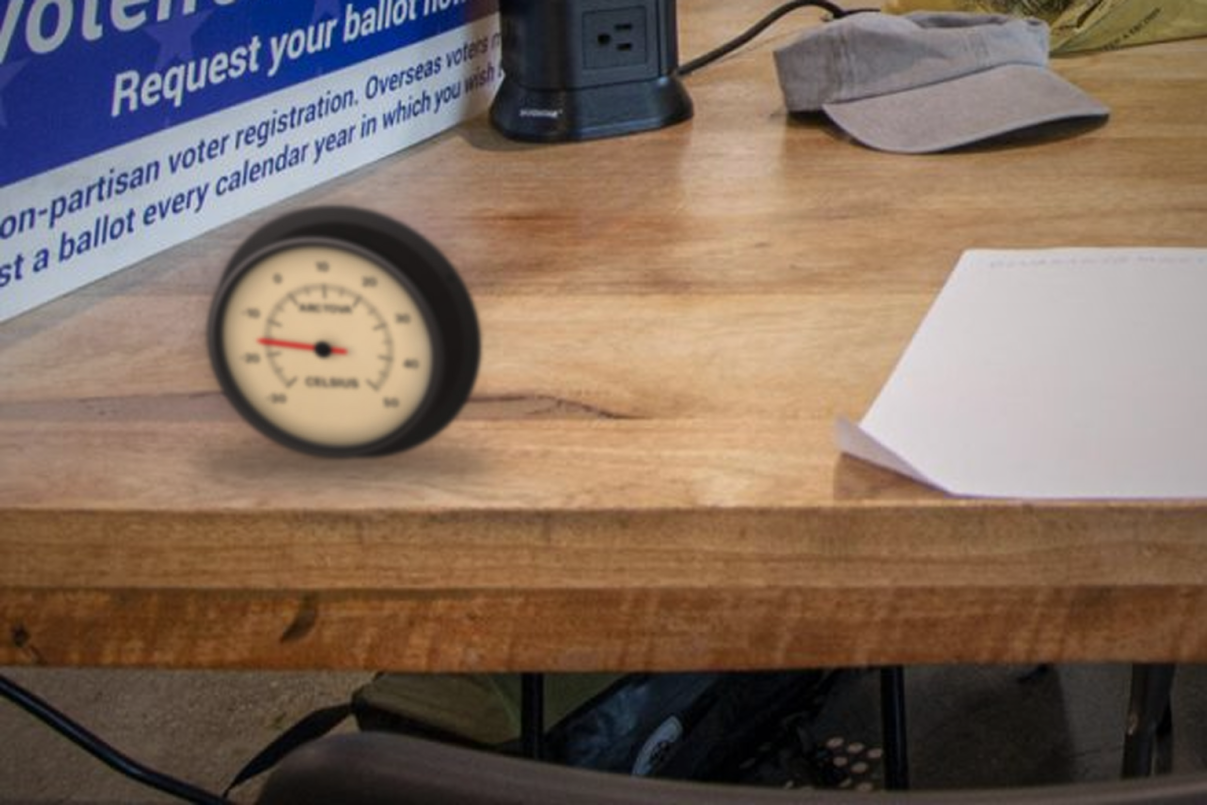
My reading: -15 (°C)
